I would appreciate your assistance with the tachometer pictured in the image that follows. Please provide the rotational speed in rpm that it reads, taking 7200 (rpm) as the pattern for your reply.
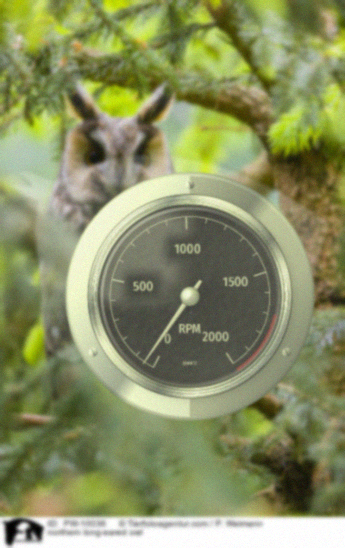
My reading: 50 (rpm)
